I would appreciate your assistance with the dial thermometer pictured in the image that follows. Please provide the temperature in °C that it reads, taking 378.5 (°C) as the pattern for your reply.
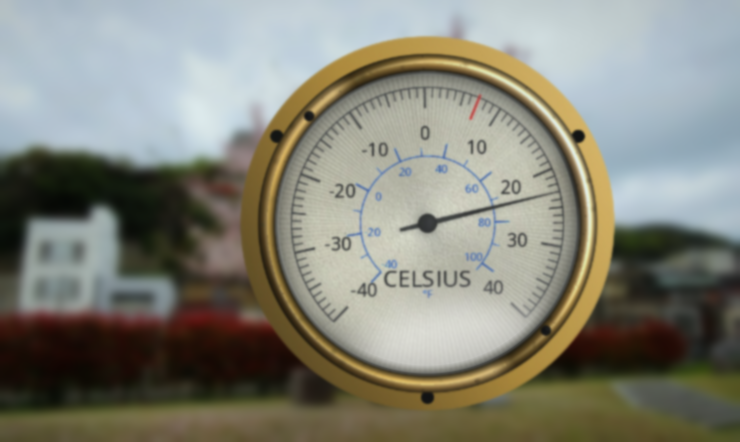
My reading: 23 (°C)
